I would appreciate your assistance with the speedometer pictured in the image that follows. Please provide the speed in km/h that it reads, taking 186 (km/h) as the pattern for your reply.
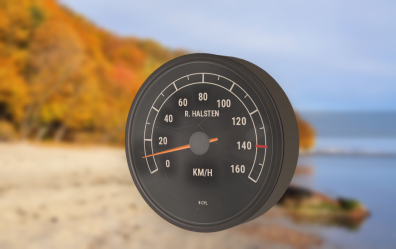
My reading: 10 (km/h)
